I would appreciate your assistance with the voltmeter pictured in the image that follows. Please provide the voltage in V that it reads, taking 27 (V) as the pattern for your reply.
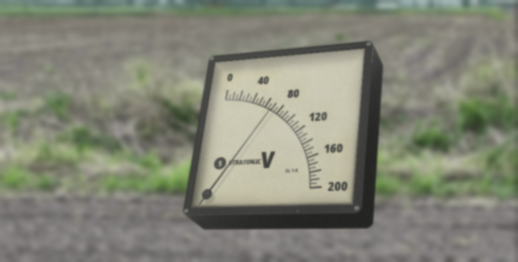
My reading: 70 (V)
